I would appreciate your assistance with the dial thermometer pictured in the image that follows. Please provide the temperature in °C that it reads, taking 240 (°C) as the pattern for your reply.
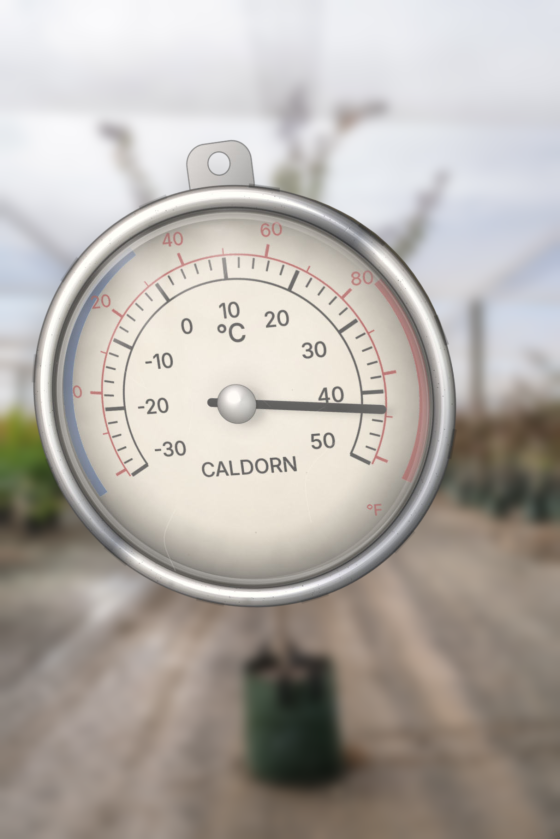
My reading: 42 (°C)
